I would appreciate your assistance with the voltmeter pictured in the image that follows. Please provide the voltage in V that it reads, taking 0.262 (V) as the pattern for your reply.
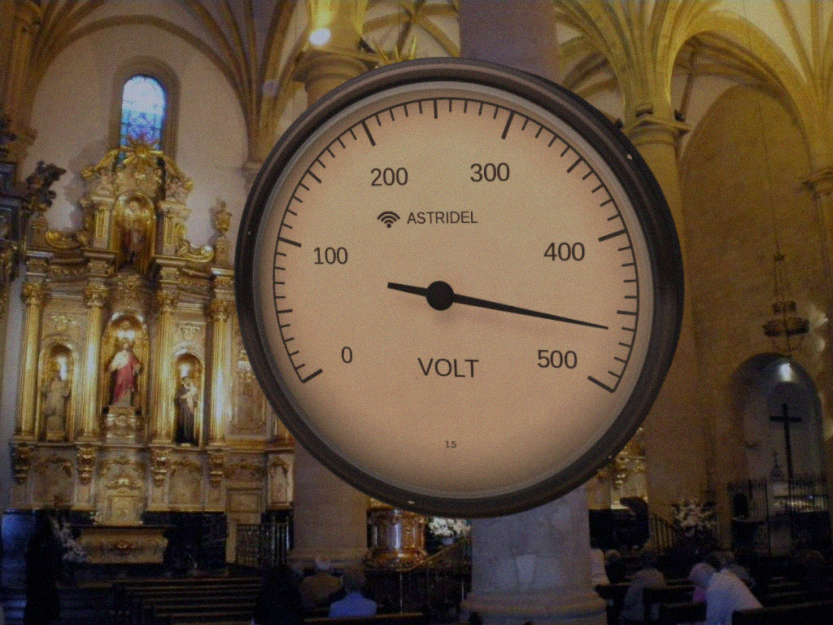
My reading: 460 (V)
